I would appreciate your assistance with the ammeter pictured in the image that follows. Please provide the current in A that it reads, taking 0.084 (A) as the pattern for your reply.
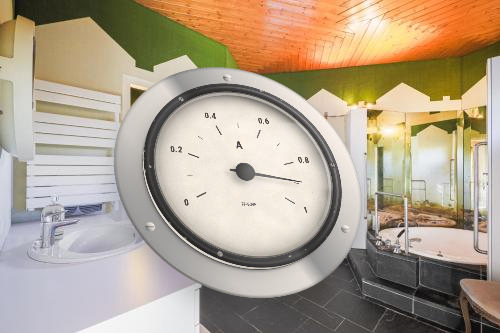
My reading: 0.9 (A)
